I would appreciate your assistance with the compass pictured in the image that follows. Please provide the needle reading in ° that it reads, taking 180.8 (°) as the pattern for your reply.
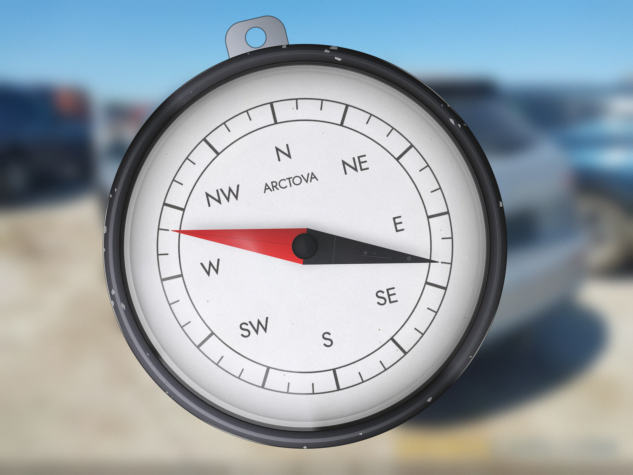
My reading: 290 (°)
